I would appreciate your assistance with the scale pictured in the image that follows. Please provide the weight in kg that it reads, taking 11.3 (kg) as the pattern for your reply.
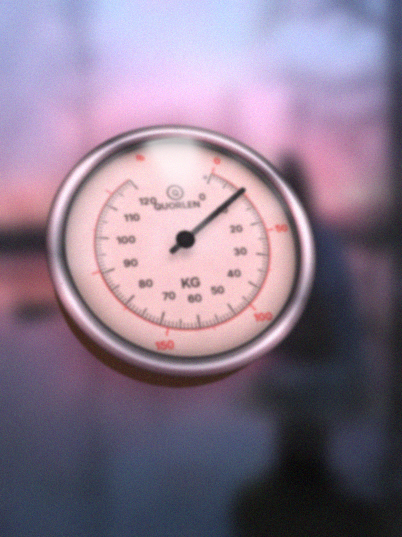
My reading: 10 (kg)
